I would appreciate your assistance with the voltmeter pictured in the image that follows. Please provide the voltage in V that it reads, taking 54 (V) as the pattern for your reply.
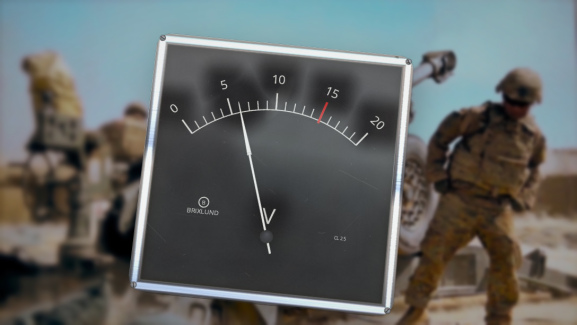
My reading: 6 (V)
